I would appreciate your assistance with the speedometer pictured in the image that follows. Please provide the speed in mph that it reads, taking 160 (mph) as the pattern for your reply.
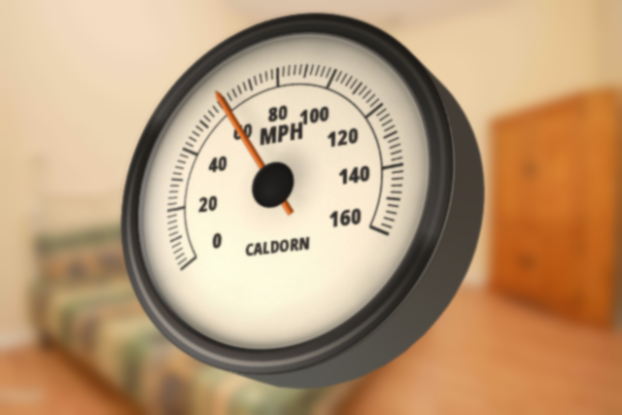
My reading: 60 (mph)
